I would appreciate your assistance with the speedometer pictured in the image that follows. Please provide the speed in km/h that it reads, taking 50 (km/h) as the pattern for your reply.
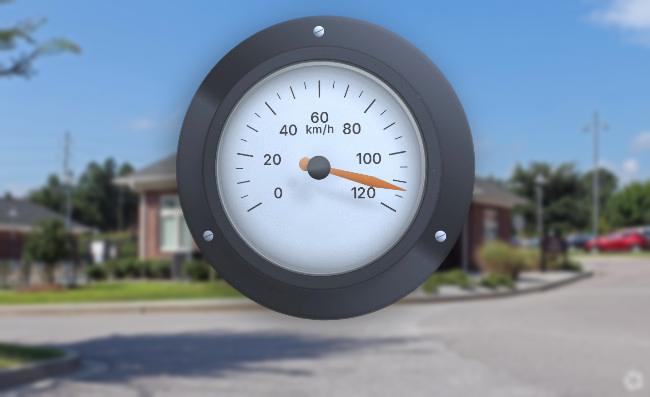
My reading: 112.5 (km/h)
